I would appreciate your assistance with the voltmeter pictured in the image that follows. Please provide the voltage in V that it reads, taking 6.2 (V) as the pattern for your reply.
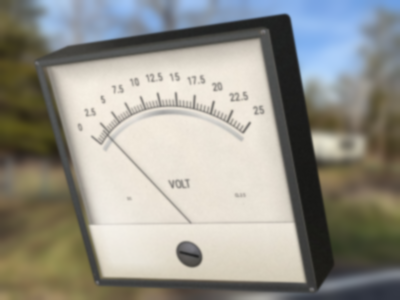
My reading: 2.5 (V)
